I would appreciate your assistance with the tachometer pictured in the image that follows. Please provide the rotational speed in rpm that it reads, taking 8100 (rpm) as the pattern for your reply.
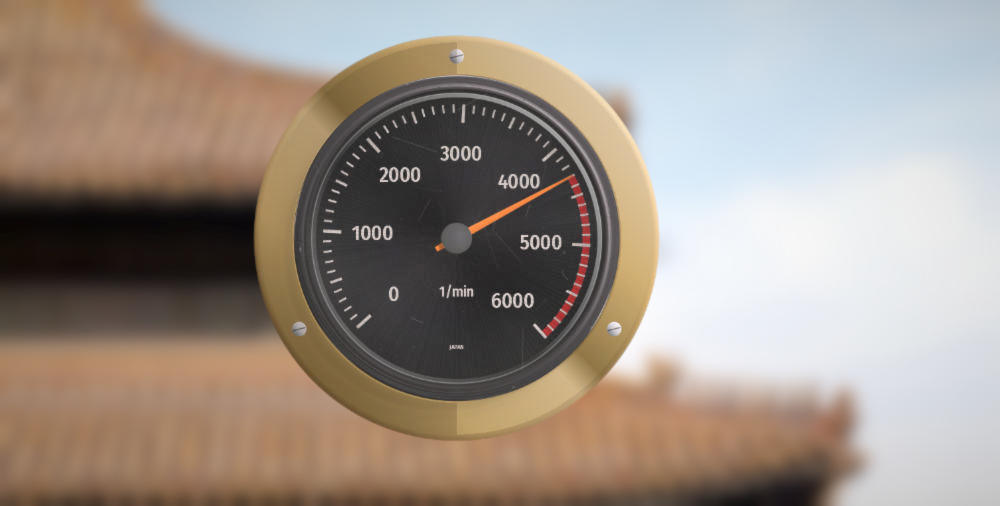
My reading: 4300 (rpm)
